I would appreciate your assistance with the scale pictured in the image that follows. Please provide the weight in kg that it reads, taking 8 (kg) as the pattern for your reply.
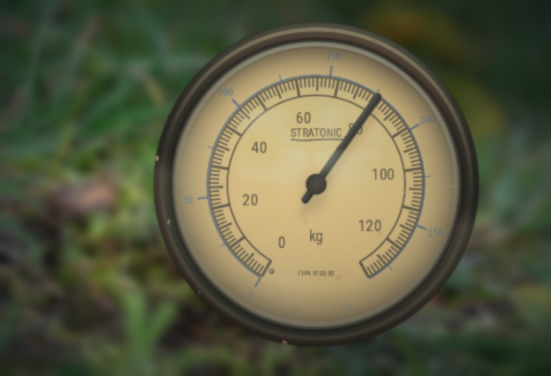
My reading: 80 (kg)
